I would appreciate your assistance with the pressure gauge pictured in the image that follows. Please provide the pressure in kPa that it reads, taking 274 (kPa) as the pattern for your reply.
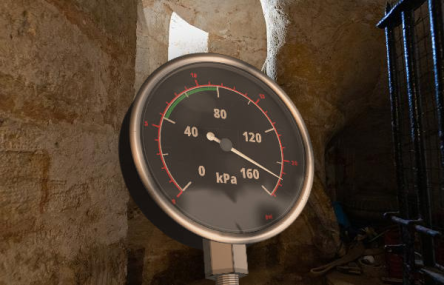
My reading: 150 (kPa)
